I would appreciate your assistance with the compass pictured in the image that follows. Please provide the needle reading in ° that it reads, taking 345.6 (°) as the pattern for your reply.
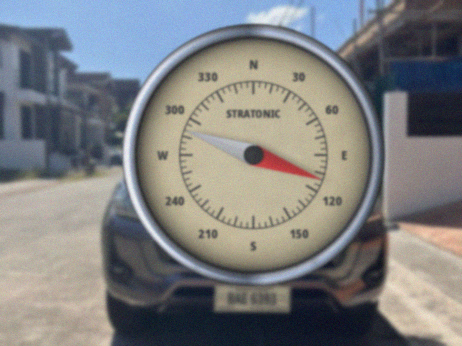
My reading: 110 (°)
